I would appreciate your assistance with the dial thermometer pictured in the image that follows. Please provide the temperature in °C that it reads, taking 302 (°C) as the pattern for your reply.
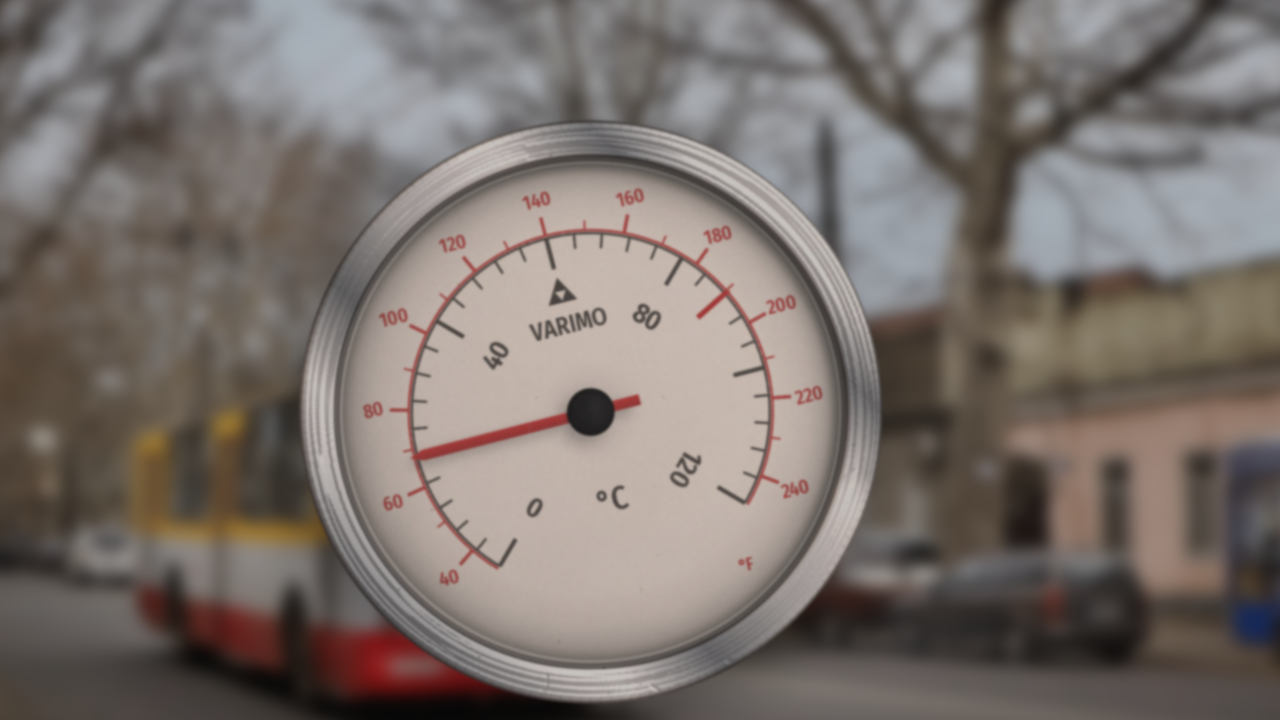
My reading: 20 (°C)
